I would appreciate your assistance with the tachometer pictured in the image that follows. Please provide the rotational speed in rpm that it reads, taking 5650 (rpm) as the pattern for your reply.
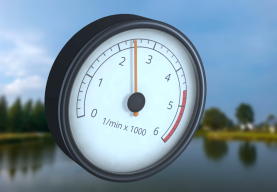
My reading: 2400 (rpm)
